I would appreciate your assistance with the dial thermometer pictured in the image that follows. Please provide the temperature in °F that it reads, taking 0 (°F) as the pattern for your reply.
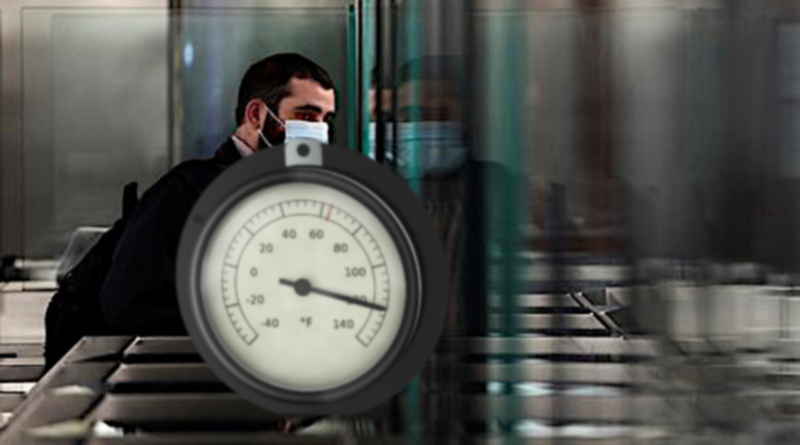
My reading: 120 (°F)
